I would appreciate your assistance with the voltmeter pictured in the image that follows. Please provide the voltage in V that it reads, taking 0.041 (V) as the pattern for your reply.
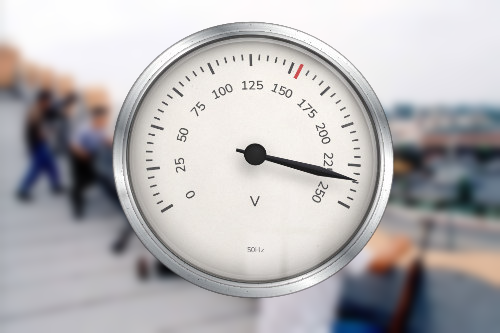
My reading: 235 (V)
